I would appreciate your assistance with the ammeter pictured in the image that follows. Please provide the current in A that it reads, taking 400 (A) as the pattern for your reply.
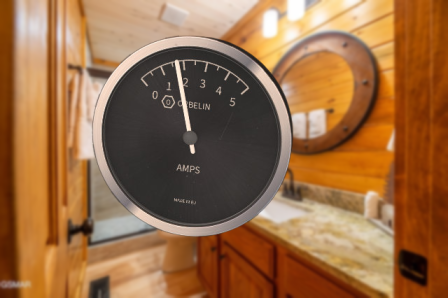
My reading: 1.75 (A)
